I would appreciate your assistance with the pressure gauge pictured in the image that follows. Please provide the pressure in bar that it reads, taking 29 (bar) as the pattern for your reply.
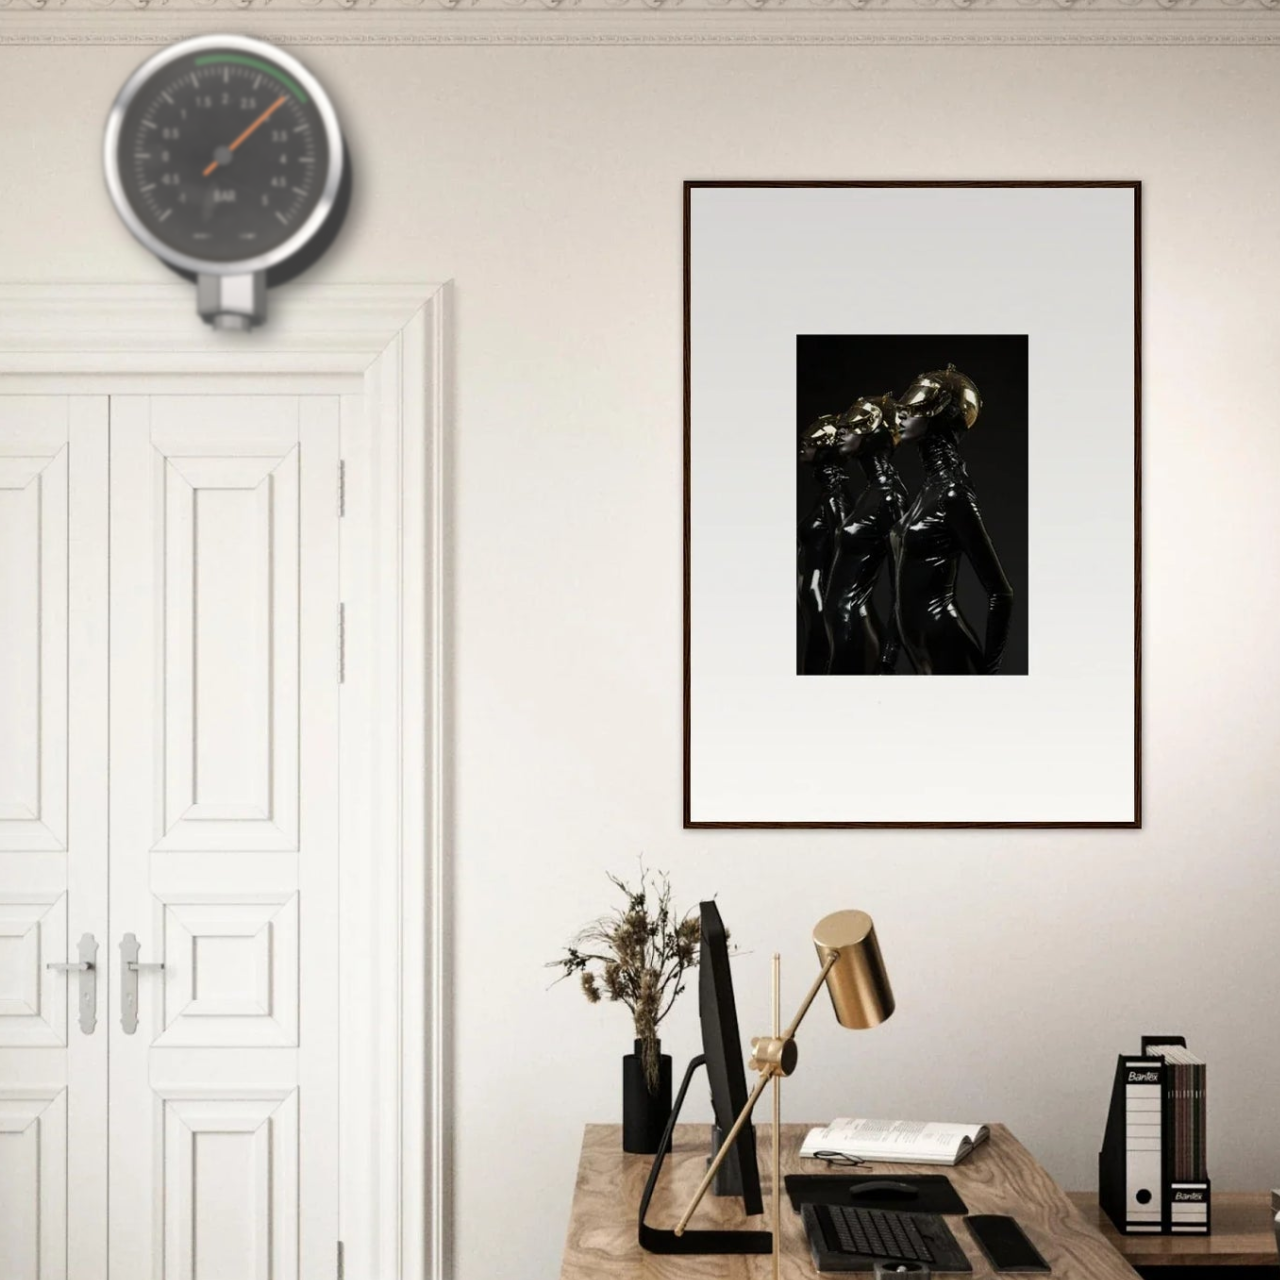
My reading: 3 (bar)
